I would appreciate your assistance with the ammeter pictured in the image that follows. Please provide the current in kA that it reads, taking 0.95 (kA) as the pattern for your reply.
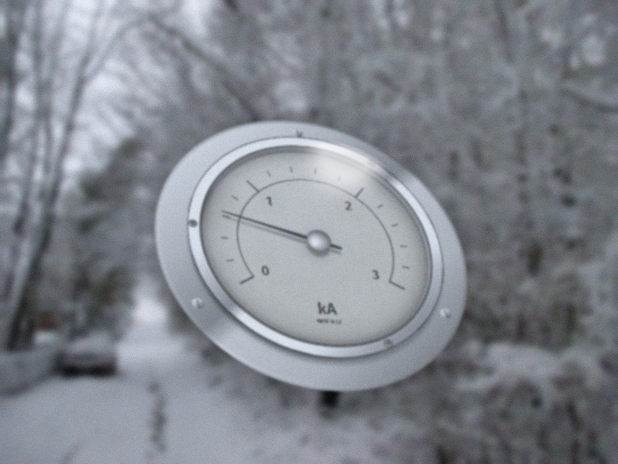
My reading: 0.6 (kA)
